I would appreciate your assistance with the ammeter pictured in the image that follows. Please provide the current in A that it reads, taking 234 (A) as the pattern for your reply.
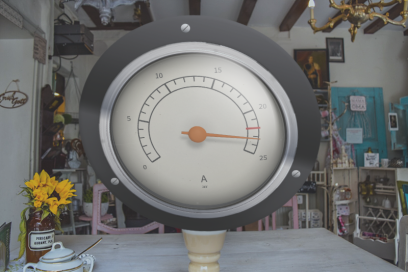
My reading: 23 (A)
